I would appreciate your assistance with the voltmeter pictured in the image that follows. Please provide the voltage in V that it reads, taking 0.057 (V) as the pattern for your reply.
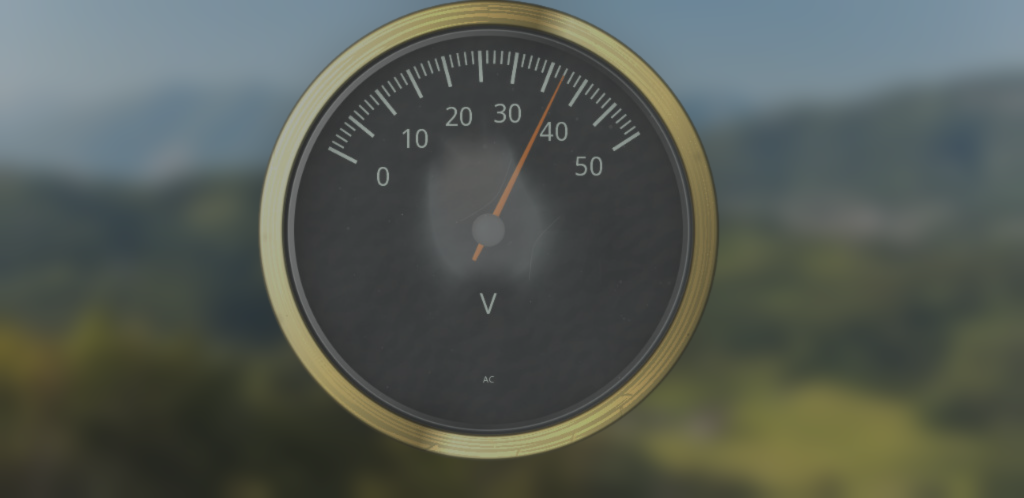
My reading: 37 (V)
